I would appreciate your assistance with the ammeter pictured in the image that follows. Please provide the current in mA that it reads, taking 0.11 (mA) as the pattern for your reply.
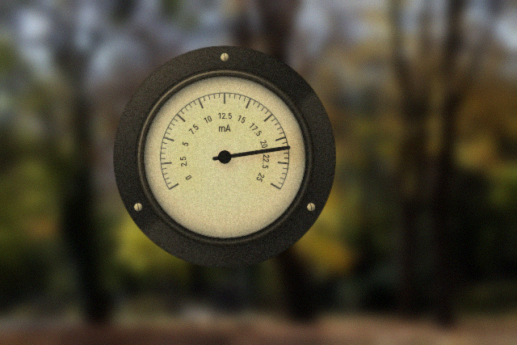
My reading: 21 (mA)
